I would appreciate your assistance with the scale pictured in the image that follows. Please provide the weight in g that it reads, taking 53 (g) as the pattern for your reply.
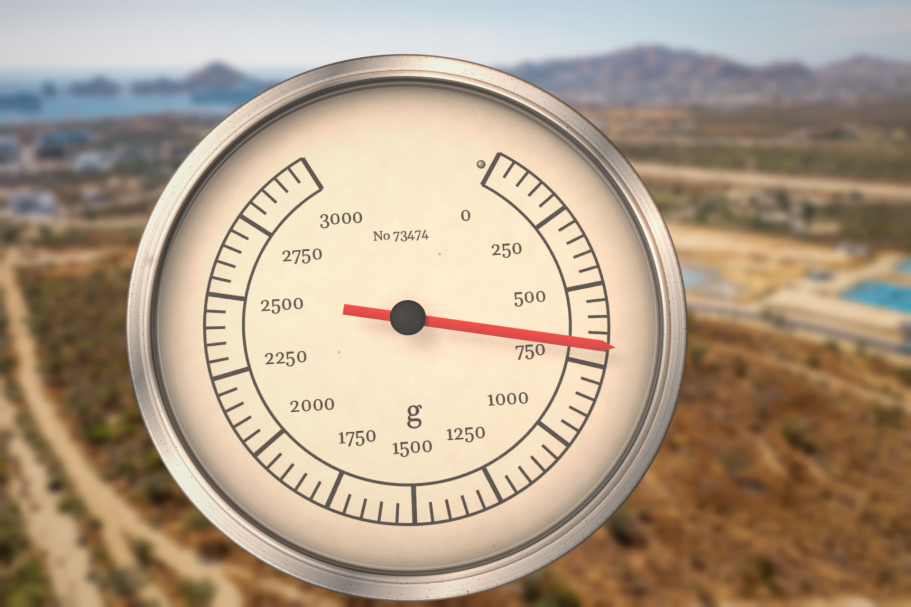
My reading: 700 (g)
